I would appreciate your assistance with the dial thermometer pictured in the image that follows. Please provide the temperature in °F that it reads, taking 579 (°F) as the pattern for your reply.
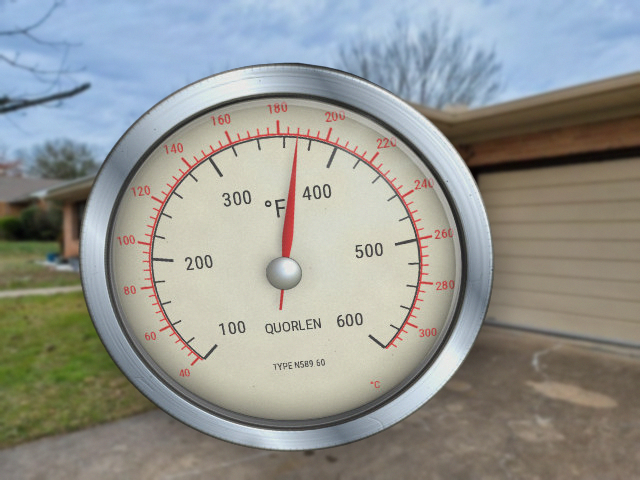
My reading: 370 (°F)
